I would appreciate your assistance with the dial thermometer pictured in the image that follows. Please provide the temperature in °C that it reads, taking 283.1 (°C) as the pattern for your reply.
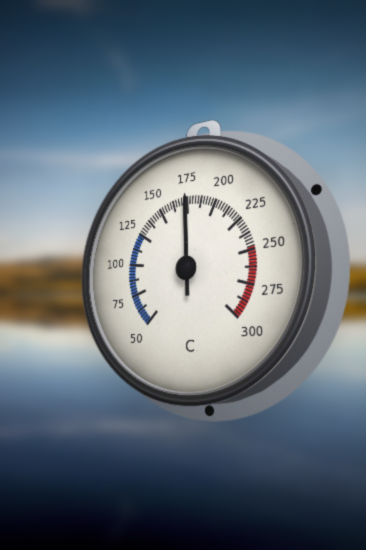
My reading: 175 (°C)
